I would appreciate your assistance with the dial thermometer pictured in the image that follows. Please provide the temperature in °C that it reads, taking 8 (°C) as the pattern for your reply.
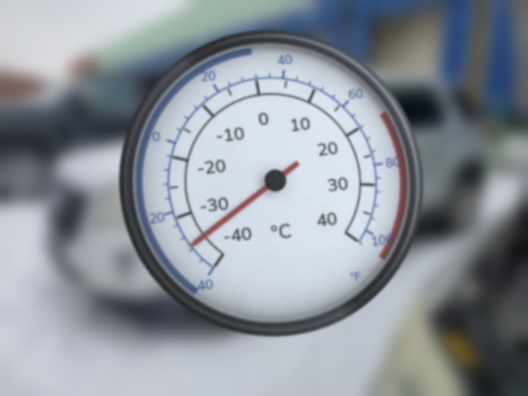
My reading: -35 (°C)
